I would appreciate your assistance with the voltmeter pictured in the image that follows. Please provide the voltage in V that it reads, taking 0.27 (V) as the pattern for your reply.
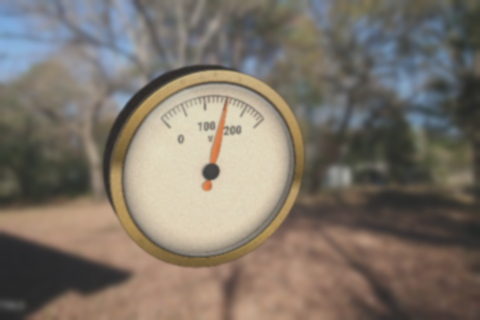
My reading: 150 (V)
